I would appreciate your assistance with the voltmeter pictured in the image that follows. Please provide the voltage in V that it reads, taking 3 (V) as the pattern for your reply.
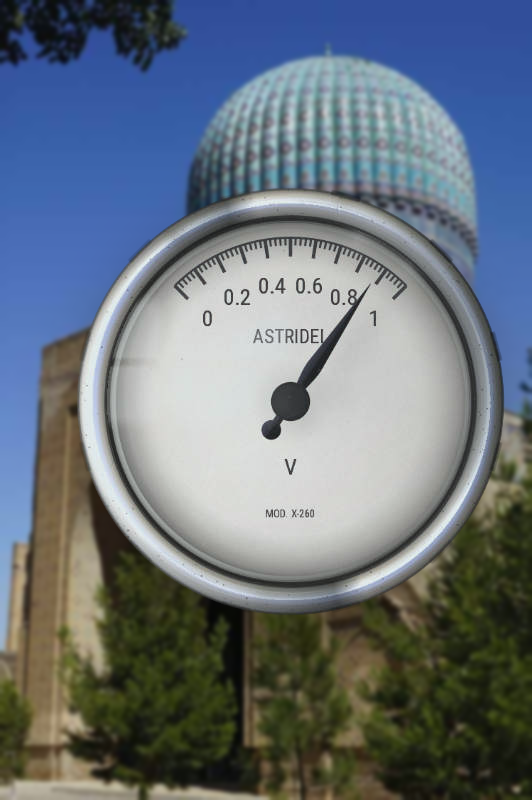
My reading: 0.88 (V)
